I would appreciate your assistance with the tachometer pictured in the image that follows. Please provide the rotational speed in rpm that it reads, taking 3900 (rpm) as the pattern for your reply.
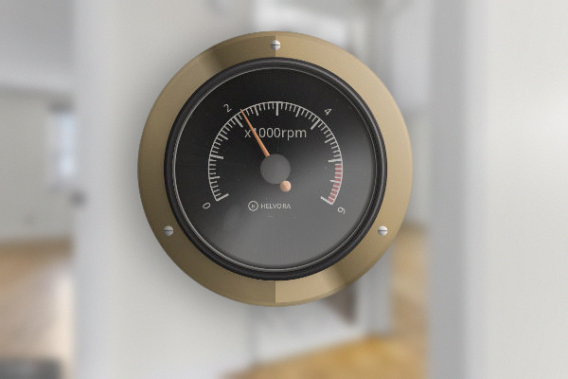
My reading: 2200 (rpm)
